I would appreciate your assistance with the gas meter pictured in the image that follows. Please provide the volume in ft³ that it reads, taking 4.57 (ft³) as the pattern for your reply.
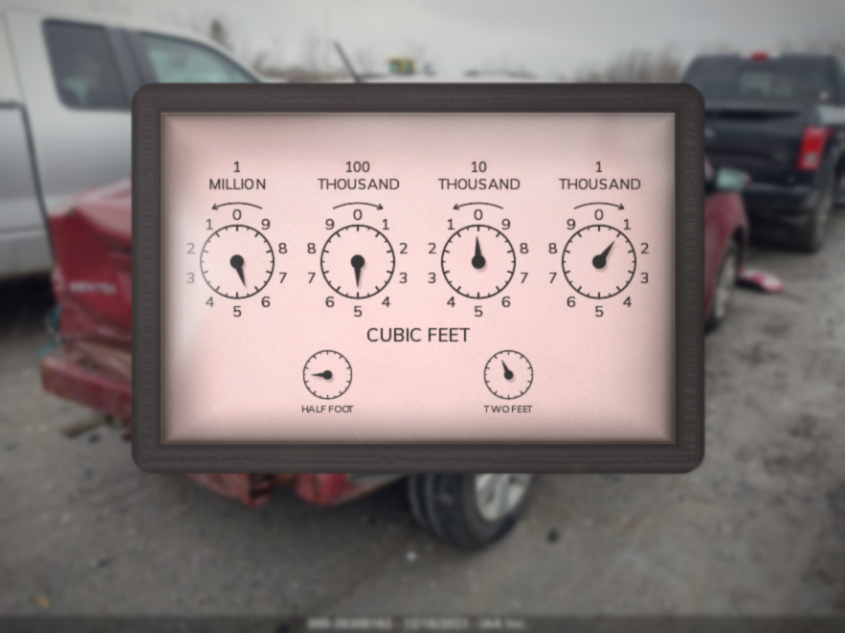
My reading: 550100 (ft³)
